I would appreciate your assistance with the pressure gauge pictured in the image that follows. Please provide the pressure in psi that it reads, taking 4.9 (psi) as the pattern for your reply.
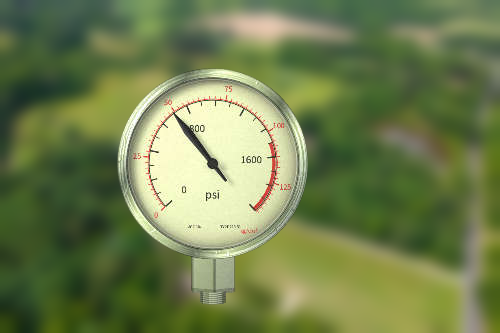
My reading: 700 (psi)
